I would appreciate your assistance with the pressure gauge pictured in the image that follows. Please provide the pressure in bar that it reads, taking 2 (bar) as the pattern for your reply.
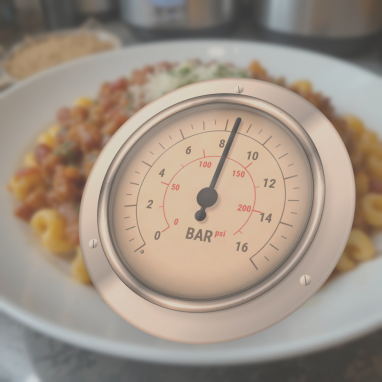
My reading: 8.5 (bar)
